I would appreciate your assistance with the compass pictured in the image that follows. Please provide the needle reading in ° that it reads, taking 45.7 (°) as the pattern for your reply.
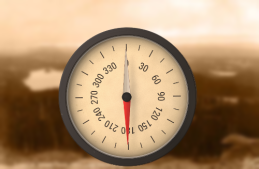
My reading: 180 (°)
